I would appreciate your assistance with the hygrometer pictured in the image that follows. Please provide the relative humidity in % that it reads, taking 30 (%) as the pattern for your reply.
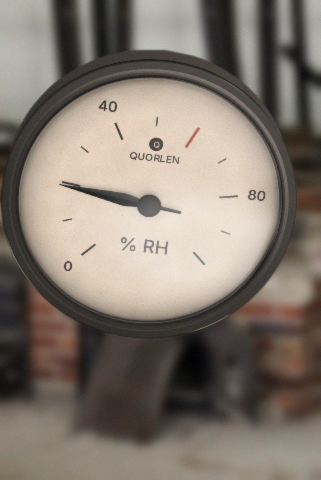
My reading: 20 (%)
